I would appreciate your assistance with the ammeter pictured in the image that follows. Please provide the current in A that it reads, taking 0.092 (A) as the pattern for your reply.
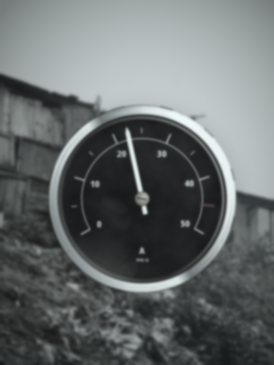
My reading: 22.5 (A)
